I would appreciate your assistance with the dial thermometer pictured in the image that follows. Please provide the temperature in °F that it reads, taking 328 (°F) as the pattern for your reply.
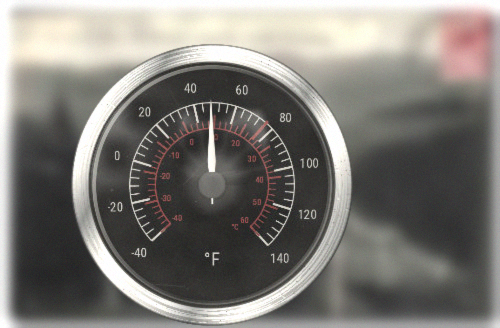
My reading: 48 (°F)
